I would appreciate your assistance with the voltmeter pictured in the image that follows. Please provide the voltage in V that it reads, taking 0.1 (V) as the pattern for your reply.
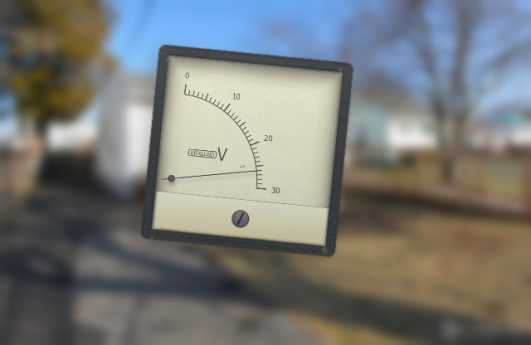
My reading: 26 (V)
